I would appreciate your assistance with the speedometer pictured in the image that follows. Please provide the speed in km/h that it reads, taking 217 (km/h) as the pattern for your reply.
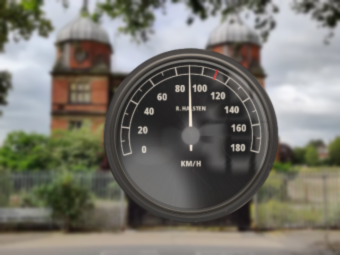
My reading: 90 (km/h)
